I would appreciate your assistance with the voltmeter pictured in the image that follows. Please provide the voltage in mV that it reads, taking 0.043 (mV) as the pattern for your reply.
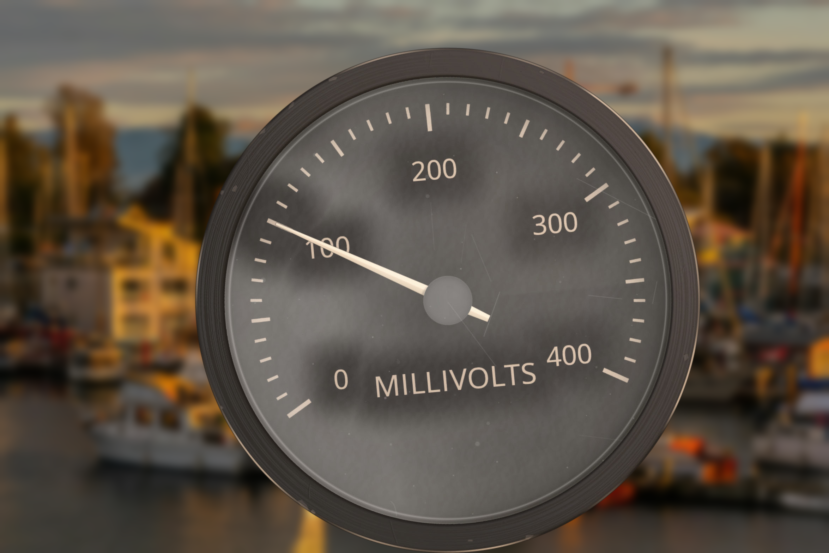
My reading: 100 (mV)
